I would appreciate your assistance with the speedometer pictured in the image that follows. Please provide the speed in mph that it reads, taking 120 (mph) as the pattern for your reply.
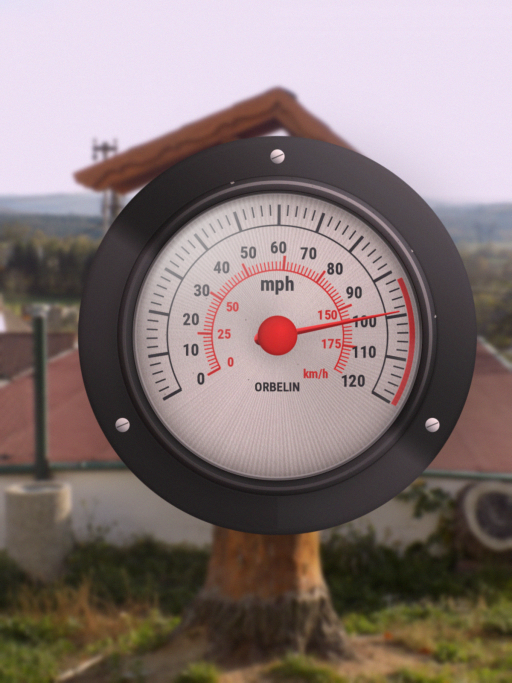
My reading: 99 (mph)
